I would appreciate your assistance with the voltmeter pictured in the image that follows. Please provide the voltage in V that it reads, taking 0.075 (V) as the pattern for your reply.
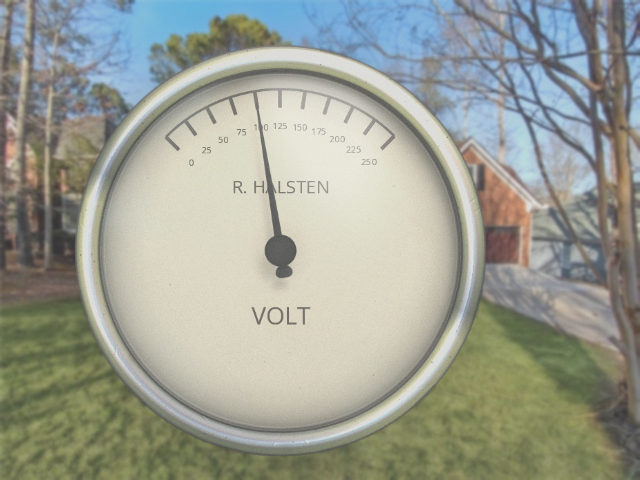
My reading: 100 (V)
